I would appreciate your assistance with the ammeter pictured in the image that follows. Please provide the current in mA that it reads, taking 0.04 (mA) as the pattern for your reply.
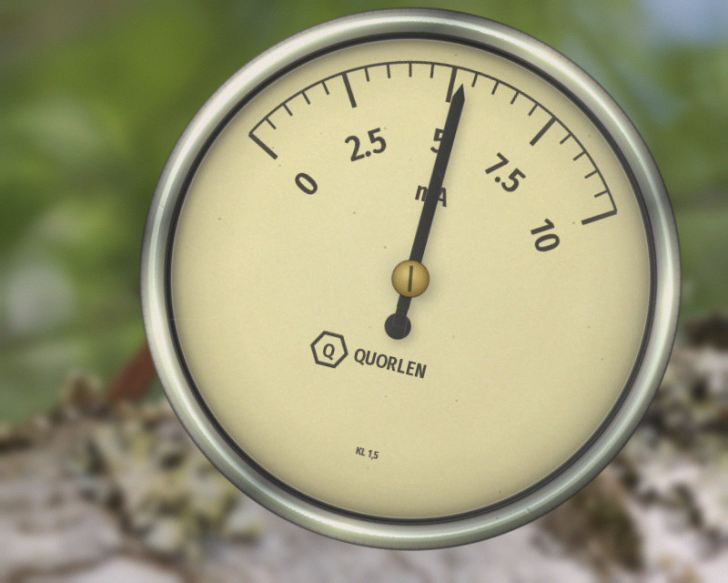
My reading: 5.25 (mA)
